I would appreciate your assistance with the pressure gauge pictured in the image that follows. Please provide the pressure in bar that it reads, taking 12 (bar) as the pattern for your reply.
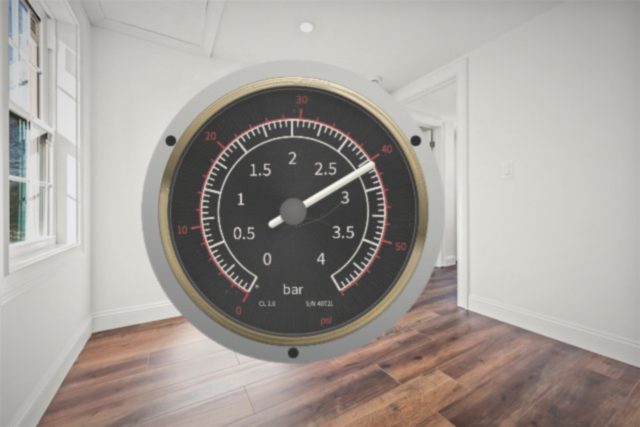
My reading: 2.8 (bar)
